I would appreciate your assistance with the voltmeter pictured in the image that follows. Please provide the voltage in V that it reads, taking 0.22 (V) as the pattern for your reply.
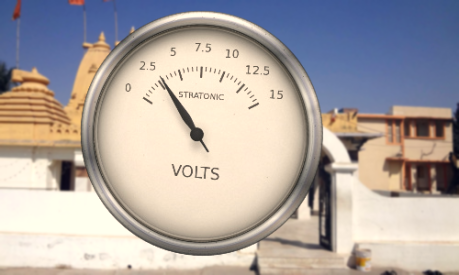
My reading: 3 (V)
